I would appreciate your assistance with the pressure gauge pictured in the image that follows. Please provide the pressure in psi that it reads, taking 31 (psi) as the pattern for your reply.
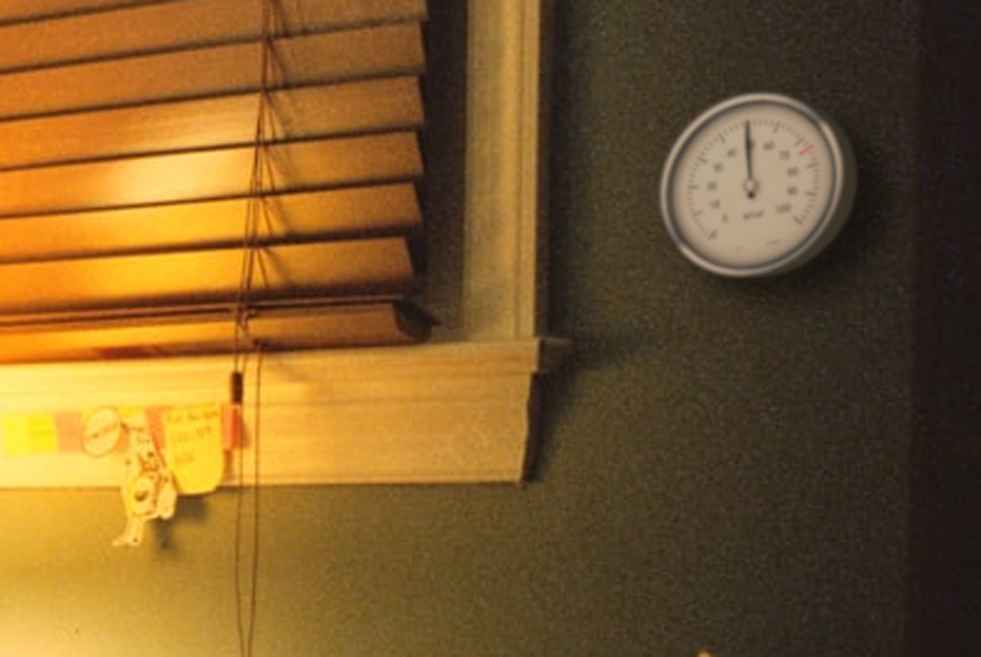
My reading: 50 (psi)
